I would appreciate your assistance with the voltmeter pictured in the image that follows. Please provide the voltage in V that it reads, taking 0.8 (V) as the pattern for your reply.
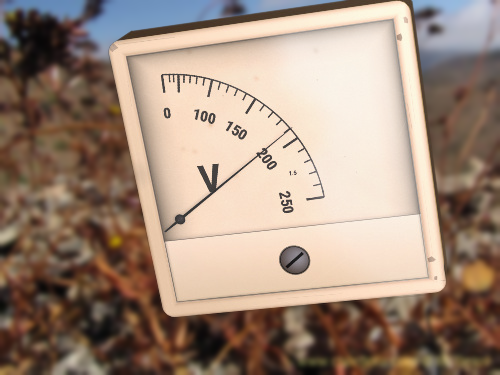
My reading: 190 (V)
